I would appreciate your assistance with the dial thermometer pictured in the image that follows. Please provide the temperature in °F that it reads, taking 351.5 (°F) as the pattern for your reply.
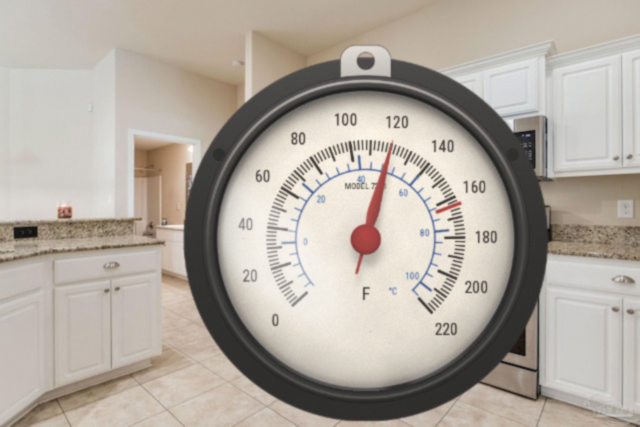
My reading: 120 (°F)
